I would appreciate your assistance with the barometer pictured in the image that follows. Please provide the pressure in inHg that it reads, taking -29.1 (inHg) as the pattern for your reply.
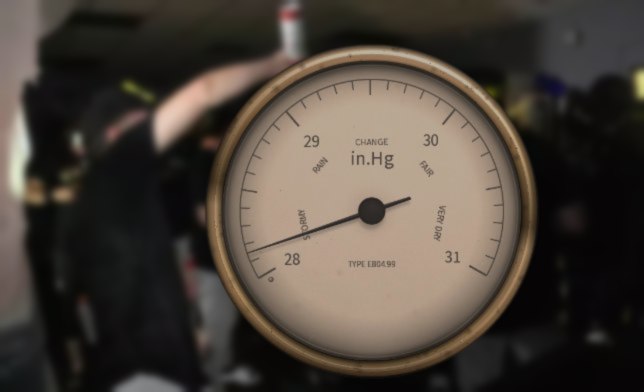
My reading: 28.15 (inHg)
